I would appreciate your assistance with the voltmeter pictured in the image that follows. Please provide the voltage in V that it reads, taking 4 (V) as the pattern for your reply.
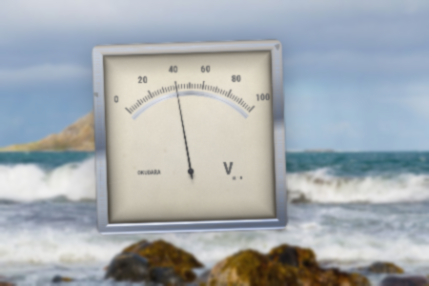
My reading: 40 (V)
